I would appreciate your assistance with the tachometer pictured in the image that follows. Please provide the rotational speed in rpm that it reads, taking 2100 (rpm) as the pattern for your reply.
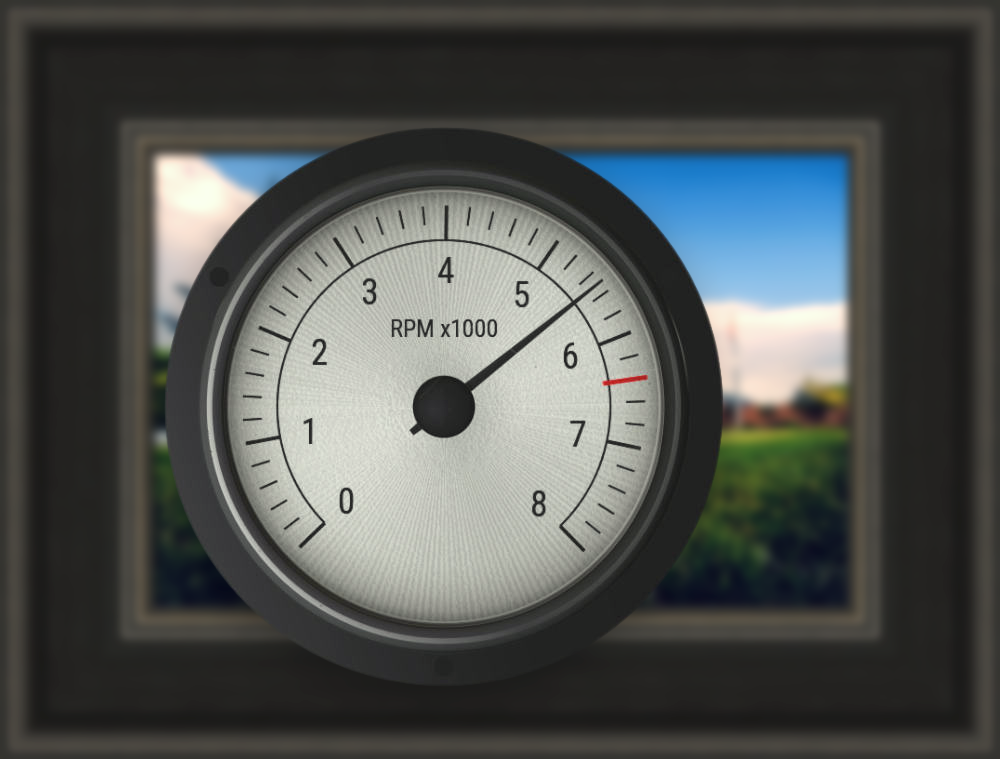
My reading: 5500 (rpm)
